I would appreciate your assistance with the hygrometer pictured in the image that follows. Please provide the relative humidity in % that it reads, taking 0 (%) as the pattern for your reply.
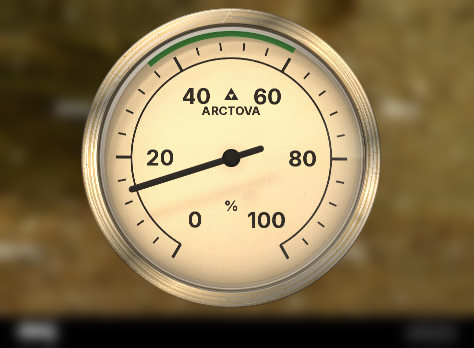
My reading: 14 (%)
